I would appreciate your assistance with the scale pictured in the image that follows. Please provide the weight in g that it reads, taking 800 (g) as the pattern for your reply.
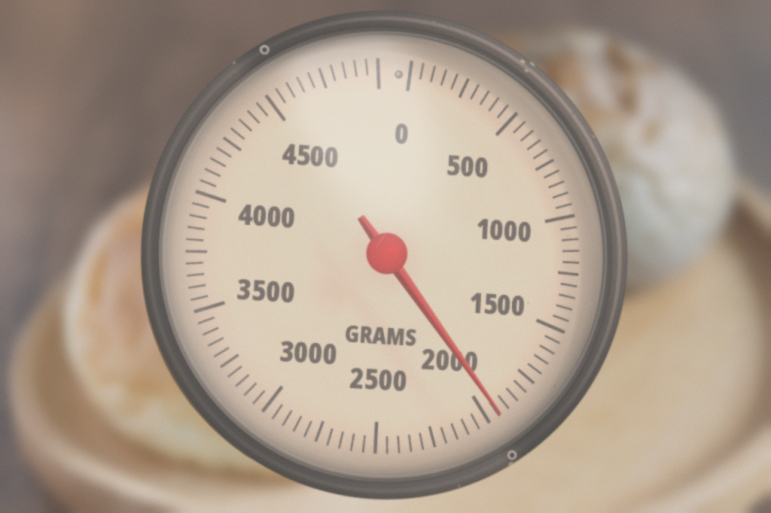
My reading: 1950 (g)
